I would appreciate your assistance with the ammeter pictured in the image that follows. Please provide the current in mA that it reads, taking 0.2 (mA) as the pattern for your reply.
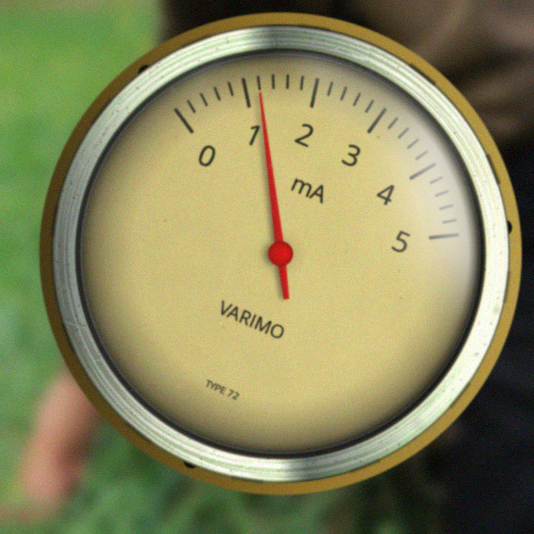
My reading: 1.2 (mA)
